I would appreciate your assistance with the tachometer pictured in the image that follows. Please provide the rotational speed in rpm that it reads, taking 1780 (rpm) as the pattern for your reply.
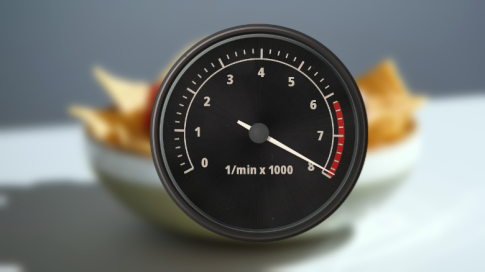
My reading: 7900 (rpm)
